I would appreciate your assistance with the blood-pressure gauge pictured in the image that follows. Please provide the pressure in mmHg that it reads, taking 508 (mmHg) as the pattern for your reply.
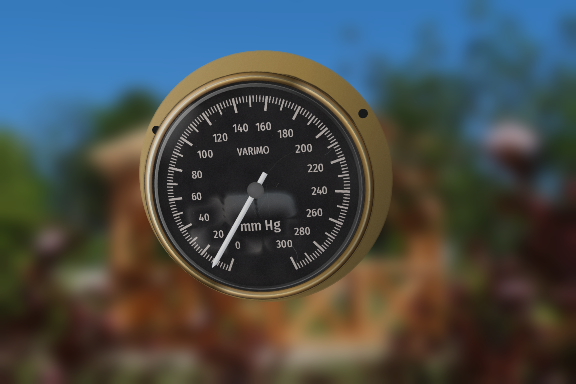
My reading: 10 (mmHg)
